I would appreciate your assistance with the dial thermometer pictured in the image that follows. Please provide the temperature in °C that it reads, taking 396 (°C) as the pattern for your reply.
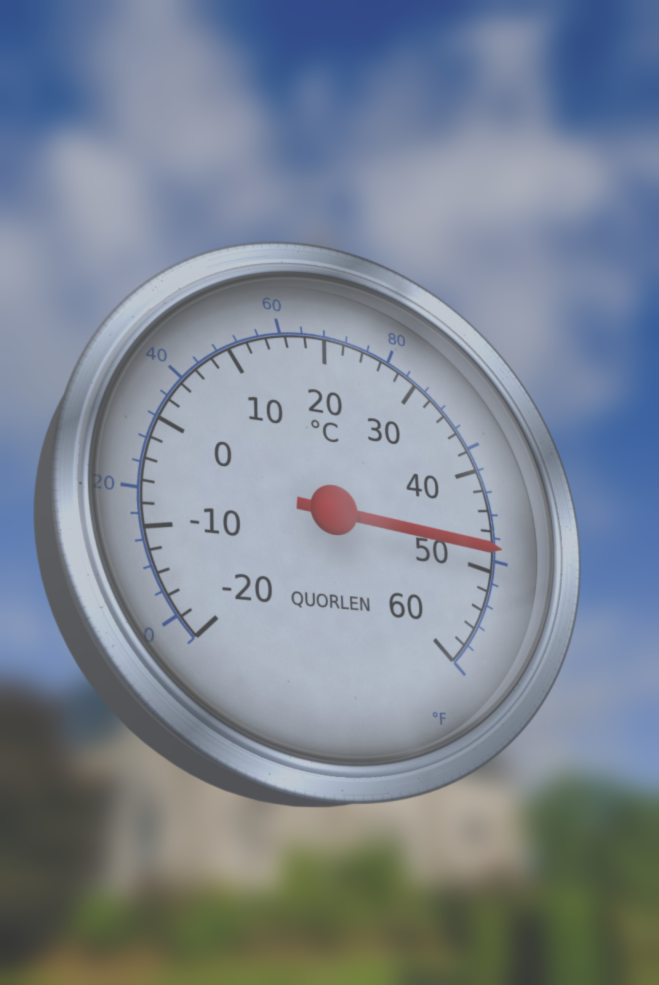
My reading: 48 (°C)
